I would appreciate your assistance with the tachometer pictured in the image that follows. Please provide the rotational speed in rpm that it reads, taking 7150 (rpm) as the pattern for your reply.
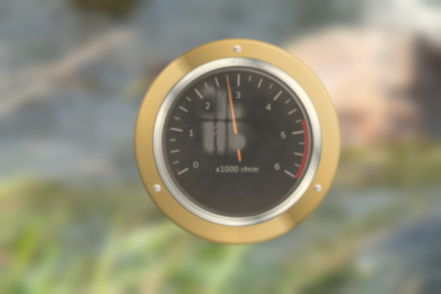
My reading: 2750 (rpm)
